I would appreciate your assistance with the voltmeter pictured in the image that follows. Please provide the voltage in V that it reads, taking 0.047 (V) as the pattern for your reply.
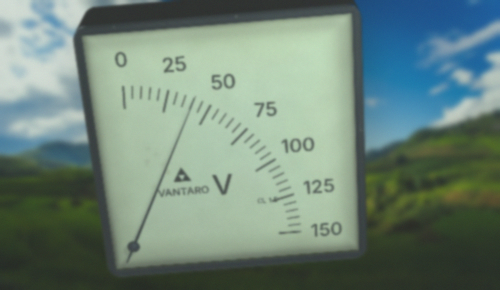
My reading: 40 (V)
